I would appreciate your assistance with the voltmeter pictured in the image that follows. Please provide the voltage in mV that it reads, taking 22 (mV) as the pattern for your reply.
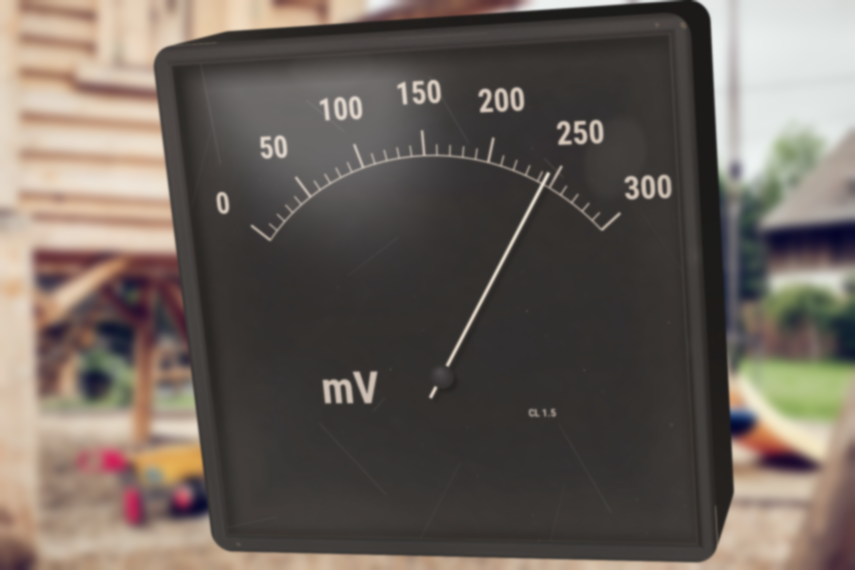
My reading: 245 (mV)
